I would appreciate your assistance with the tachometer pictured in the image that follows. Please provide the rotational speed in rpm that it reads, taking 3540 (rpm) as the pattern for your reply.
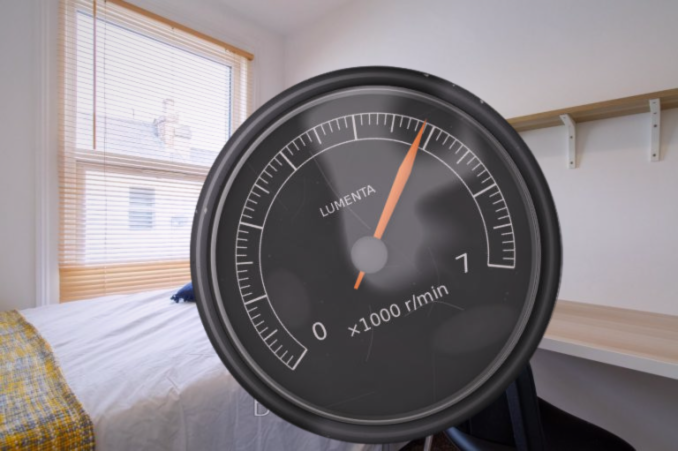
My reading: 4900 (rpm)
